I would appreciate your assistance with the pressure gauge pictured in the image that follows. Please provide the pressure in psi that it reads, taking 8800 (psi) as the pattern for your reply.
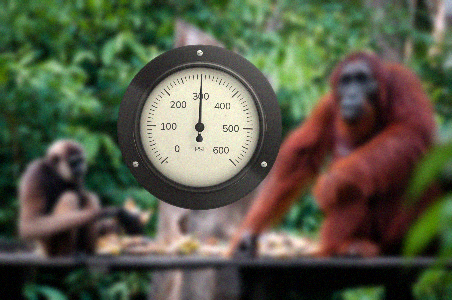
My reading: 300 (psi)
